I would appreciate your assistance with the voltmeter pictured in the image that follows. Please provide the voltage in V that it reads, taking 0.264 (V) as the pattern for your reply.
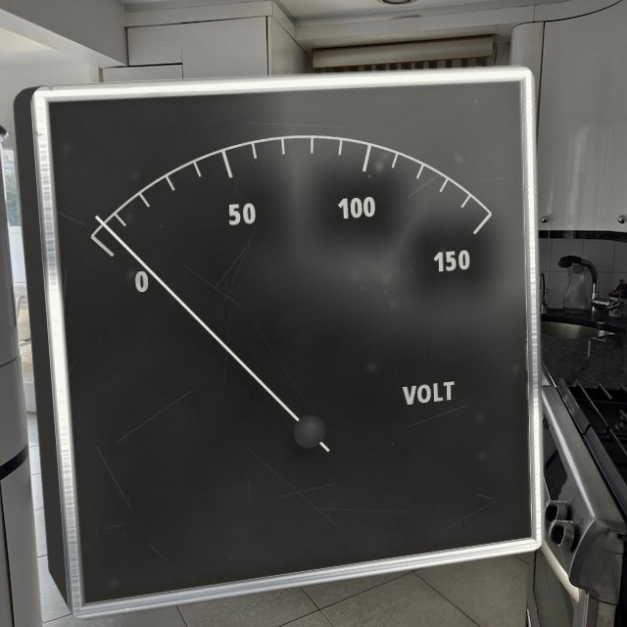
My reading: 5 (V)
